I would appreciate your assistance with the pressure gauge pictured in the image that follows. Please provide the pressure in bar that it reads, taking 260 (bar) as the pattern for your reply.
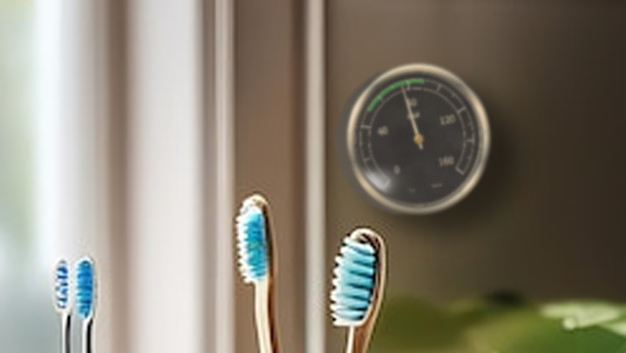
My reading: 75 (bar)
